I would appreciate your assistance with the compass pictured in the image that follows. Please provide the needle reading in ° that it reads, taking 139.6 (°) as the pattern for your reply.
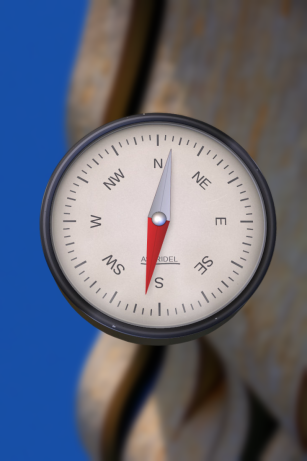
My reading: 190 (°)
